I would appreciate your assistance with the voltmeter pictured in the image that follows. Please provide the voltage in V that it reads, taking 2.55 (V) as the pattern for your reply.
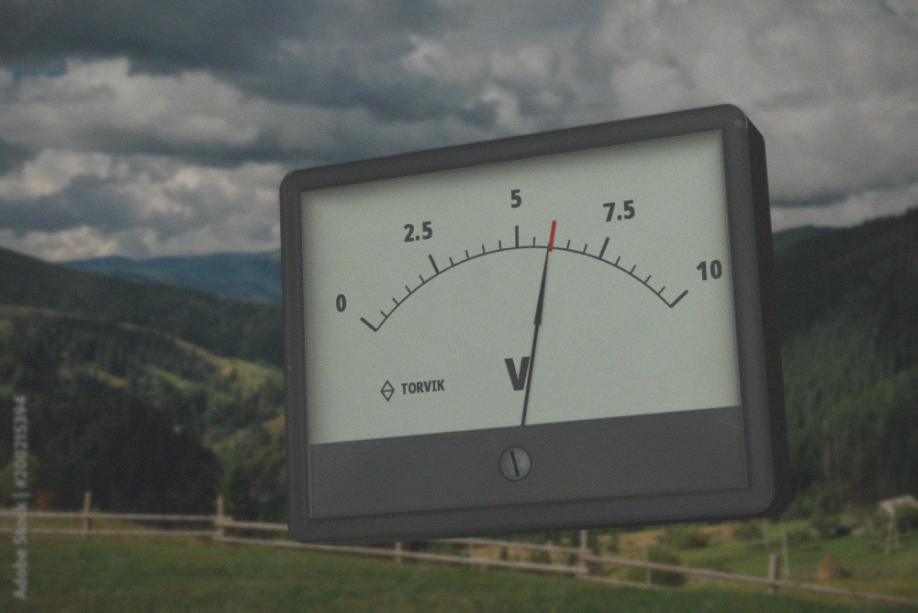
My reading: 6 (V)
